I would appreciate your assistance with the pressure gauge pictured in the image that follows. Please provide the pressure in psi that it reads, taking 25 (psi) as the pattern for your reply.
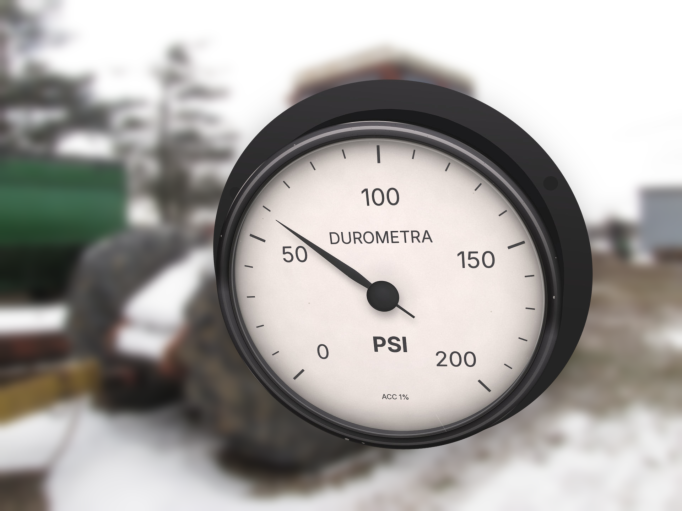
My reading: 60 (psi)
